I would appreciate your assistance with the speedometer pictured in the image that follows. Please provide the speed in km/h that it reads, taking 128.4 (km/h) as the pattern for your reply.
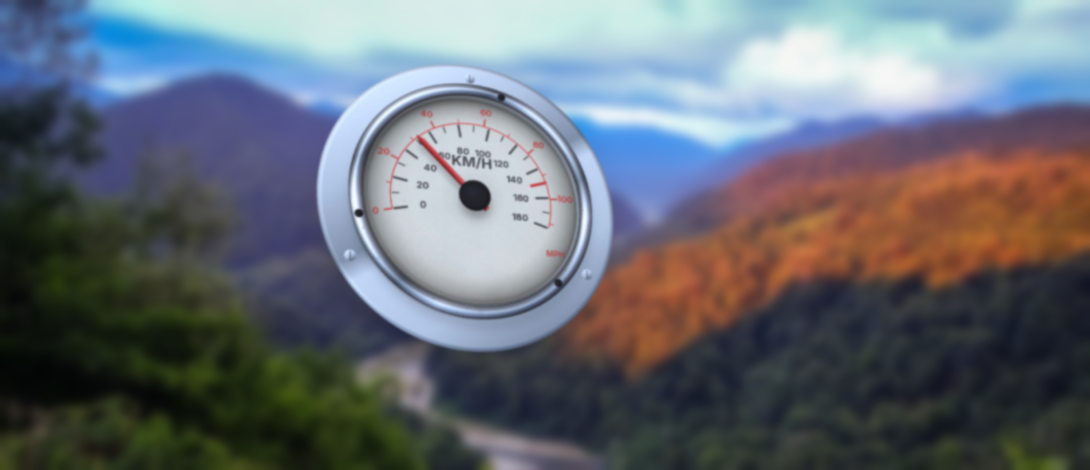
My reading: 50 (km/h)
